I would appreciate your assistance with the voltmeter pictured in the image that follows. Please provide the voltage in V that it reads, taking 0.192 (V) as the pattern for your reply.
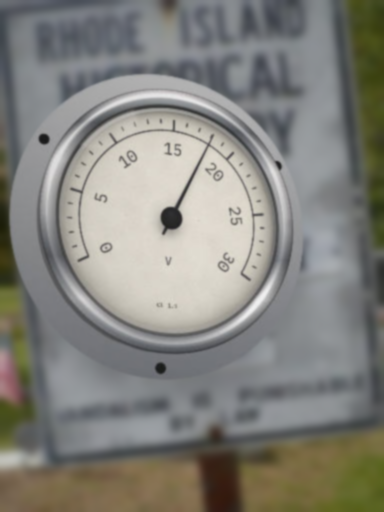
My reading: 18 (V)
